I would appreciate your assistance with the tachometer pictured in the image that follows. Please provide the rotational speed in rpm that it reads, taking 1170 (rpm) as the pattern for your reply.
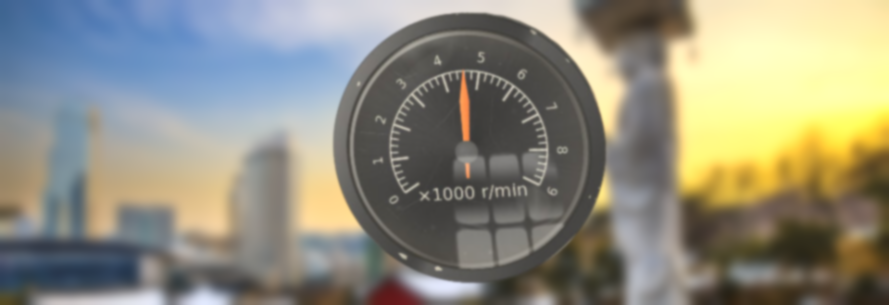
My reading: 4600 (rpm)
